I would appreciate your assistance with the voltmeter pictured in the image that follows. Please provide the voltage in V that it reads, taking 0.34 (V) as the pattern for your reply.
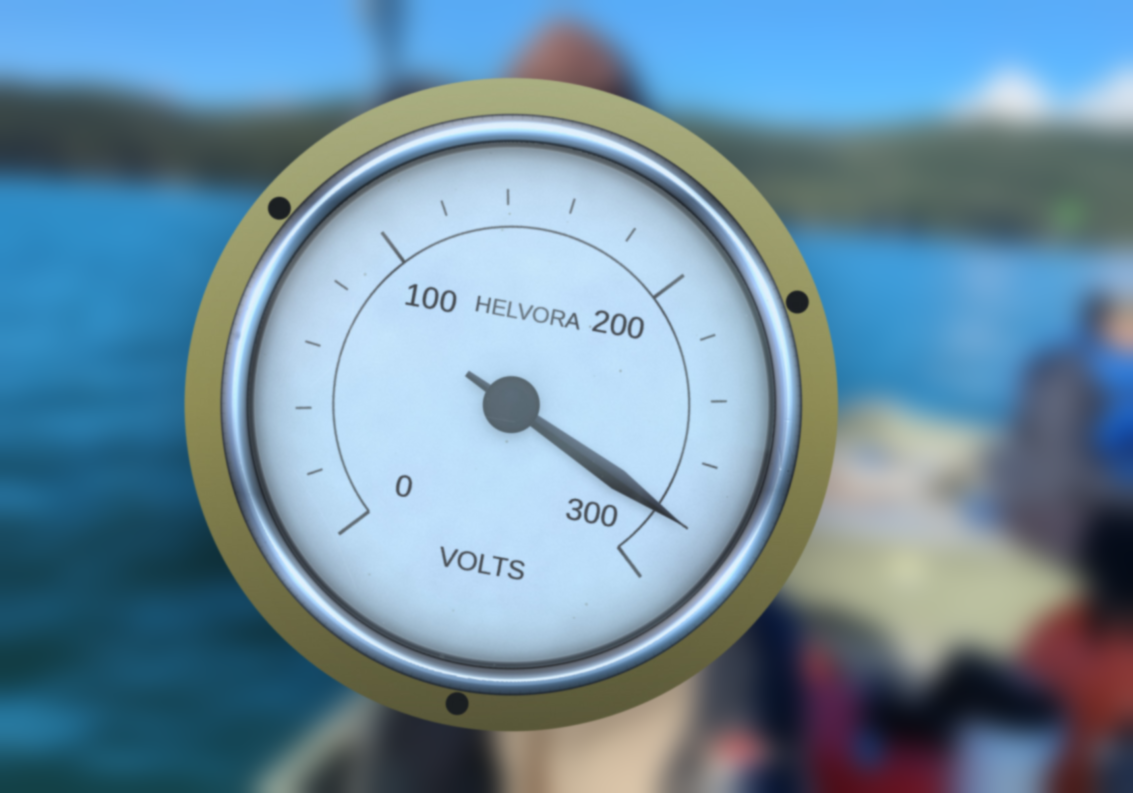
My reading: 280 (V)
